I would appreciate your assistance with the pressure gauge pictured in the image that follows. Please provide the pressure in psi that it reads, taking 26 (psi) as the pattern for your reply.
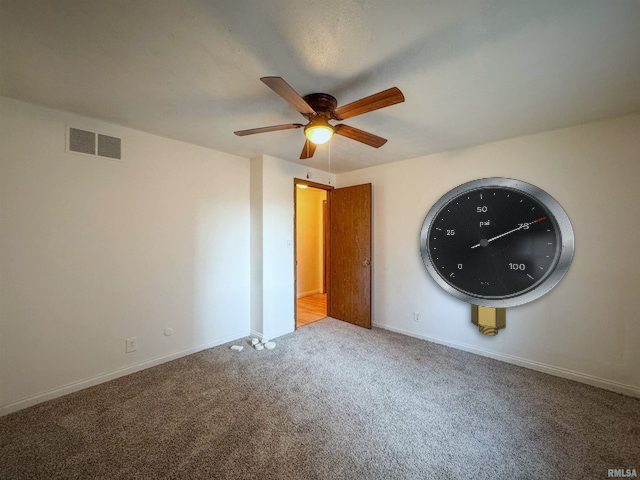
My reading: 75 (psi)
